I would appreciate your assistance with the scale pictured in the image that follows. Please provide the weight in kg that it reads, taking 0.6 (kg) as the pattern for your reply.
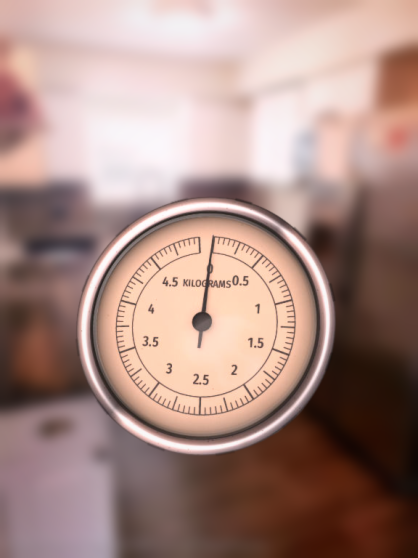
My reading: 0 (kg)
